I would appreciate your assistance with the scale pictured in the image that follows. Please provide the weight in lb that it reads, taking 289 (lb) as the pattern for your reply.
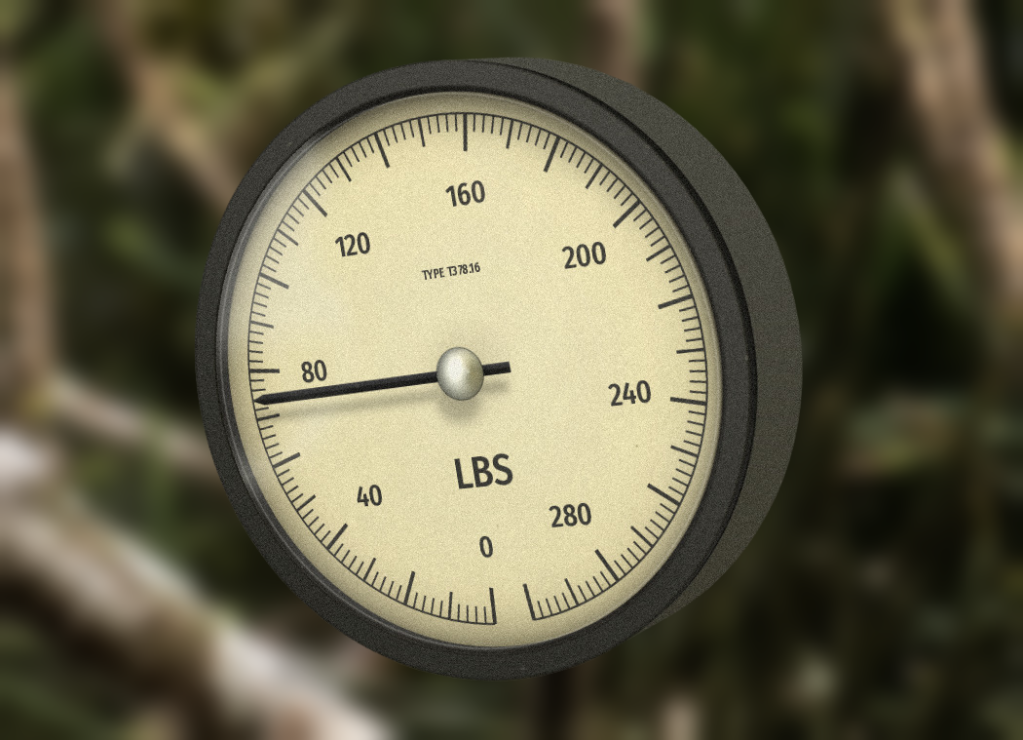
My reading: 74 (lb)
